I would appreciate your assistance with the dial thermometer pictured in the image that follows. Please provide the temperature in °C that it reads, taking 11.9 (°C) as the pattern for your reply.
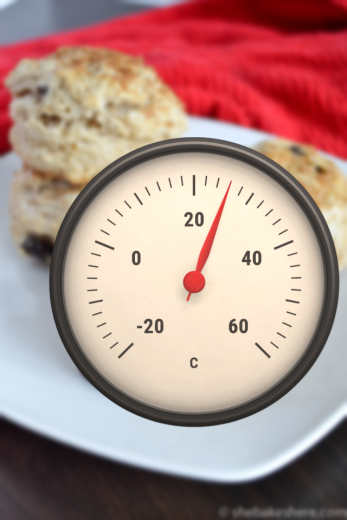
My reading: 26 (°C)
